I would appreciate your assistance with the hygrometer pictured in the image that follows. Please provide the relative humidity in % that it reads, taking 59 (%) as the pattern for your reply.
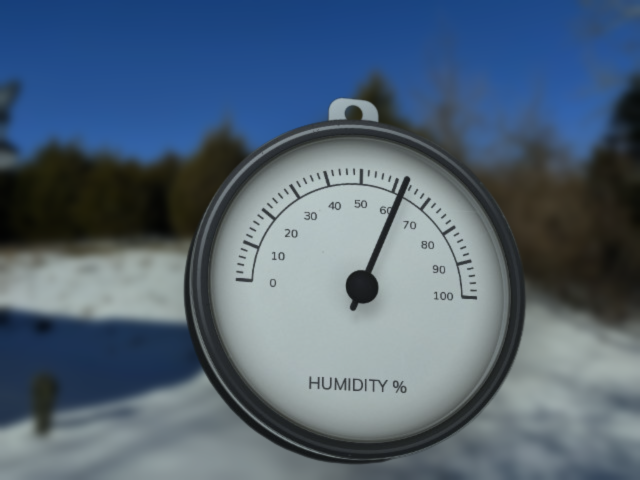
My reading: 62 (%)
